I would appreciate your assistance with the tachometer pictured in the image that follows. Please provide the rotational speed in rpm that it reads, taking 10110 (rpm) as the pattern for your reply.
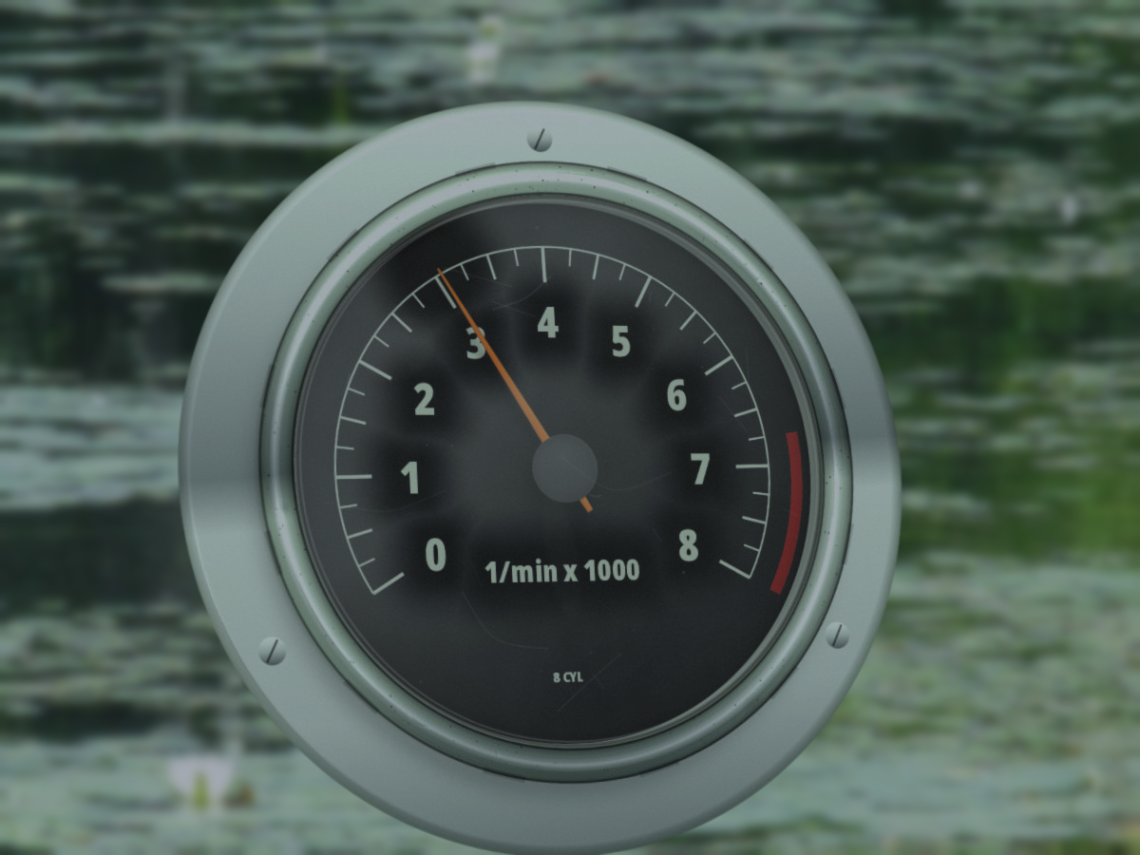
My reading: 3000 (rpm)
